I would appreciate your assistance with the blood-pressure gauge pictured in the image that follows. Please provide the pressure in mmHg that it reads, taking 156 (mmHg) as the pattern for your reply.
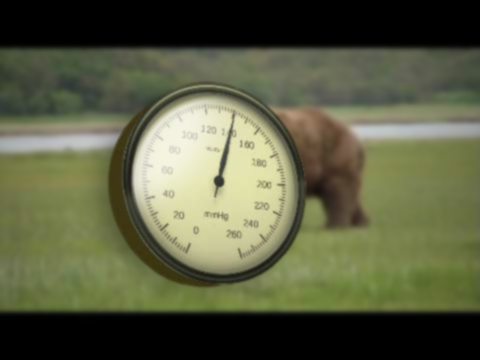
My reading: 140 (mmHg)
